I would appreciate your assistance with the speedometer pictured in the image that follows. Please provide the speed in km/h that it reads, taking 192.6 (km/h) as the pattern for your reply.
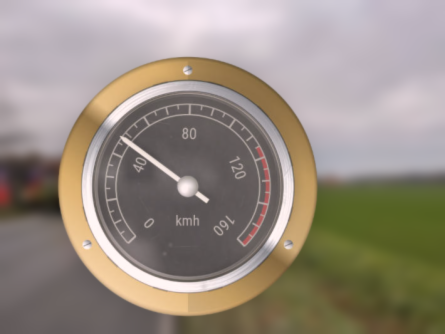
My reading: 47.5 (km/h)
